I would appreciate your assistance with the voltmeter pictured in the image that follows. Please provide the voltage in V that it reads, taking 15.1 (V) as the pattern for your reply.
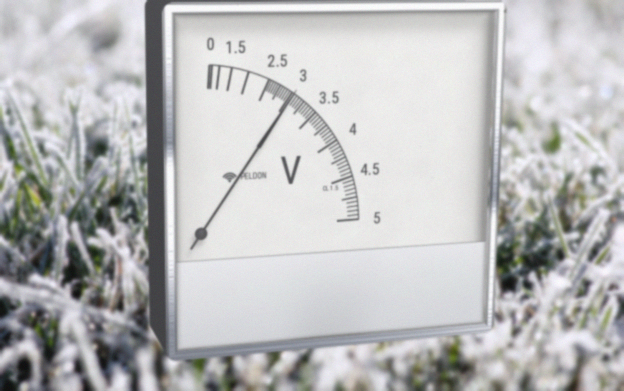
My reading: 3 (V)
